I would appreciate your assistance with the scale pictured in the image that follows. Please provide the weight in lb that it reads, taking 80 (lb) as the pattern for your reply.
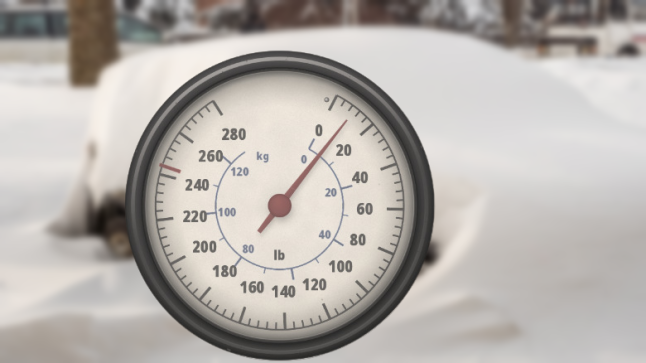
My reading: 10 (lb)
